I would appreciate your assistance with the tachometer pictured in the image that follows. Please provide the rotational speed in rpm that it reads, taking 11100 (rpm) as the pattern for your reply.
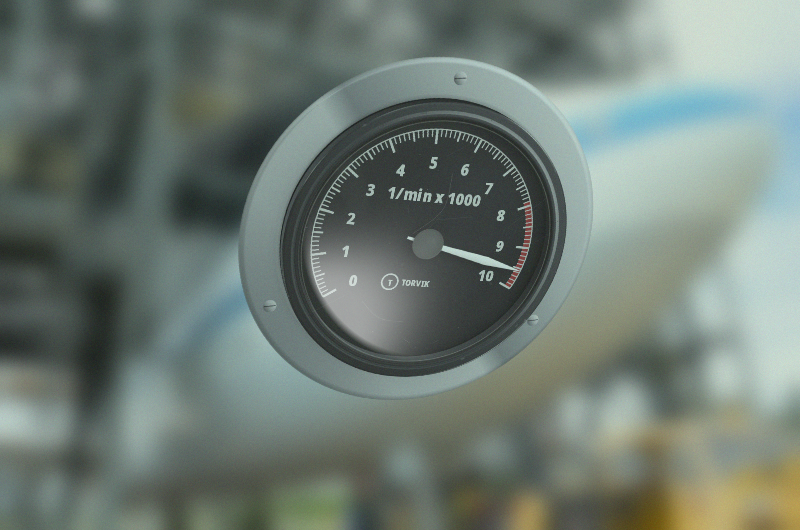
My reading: 9500 (rpm)
